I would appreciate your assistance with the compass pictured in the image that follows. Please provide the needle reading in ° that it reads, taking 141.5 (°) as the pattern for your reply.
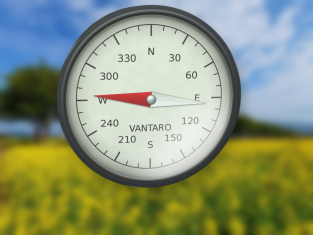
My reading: 275 (°)
